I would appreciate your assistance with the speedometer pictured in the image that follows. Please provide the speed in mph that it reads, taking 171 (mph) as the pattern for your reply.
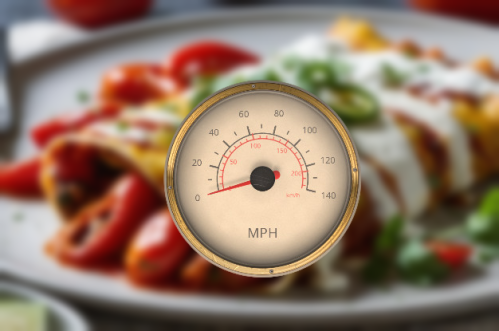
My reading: 0 (mph)
